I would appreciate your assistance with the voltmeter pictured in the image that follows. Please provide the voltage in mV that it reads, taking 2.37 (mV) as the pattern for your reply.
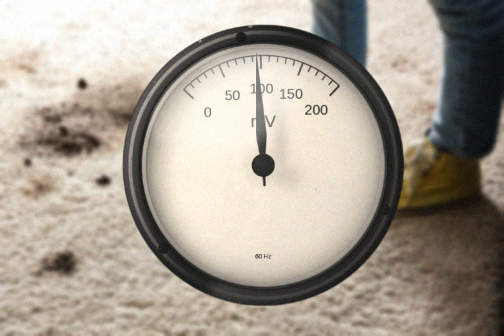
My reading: 95 (mV)
